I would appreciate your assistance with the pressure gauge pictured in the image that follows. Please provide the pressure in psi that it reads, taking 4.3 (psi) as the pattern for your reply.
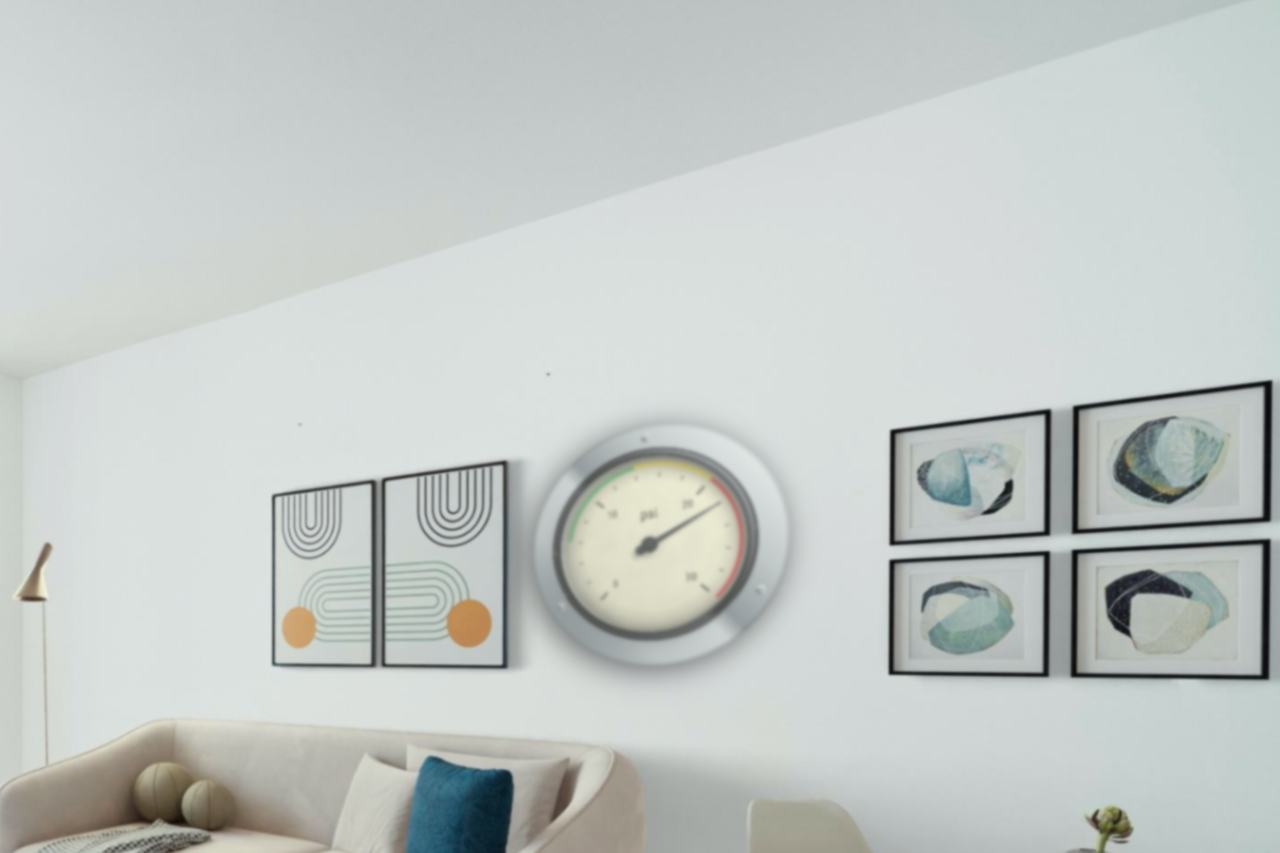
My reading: 22 (psi)
